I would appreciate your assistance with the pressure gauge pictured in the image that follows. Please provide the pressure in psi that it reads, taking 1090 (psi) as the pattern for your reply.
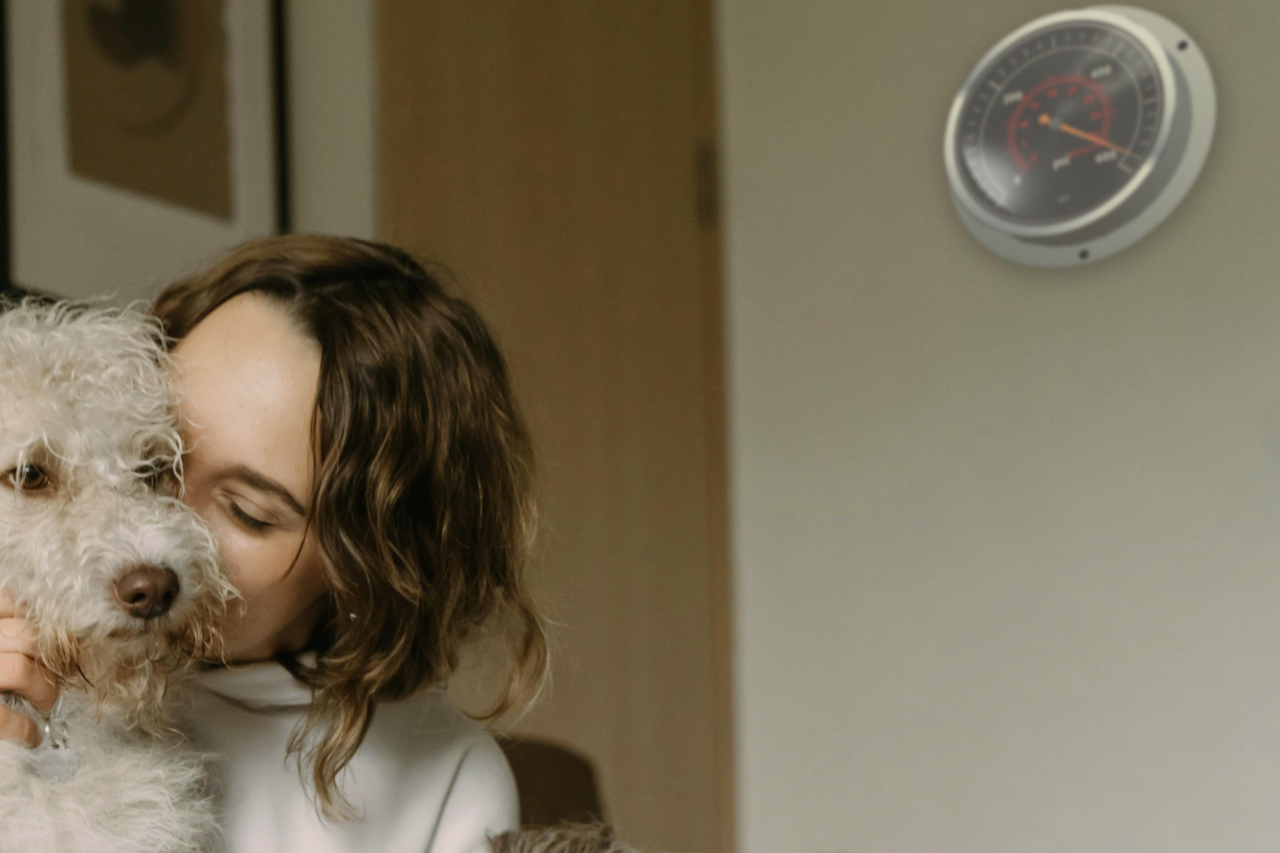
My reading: 580 (psi)
